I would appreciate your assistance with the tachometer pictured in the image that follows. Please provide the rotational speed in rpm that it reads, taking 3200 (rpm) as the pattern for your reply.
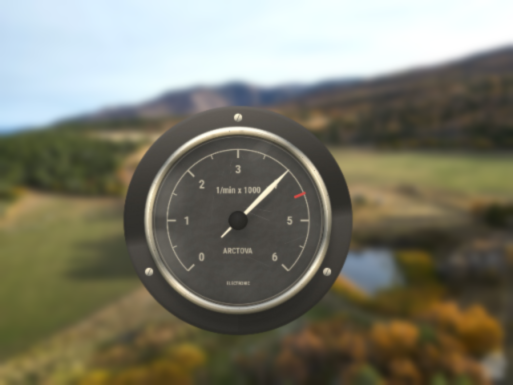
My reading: 4000 (rpm)
